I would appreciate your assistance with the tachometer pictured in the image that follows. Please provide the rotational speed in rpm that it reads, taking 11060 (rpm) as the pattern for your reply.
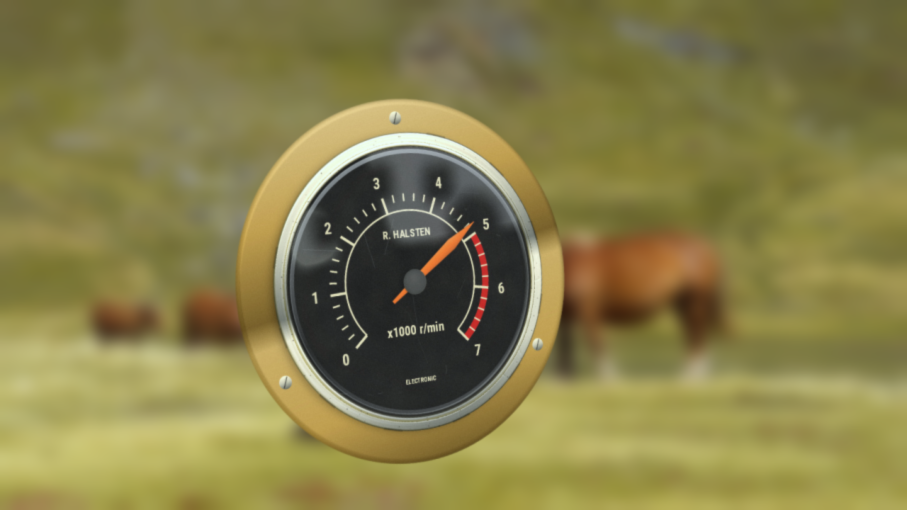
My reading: 4800 (rpm)
